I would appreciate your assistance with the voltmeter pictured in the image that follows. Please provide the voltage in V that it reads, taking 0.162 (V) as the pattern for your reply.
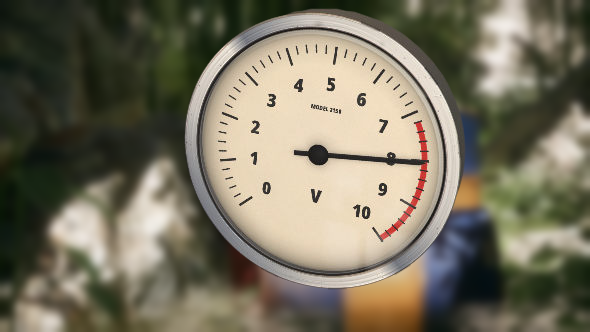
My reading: 8 (V)
